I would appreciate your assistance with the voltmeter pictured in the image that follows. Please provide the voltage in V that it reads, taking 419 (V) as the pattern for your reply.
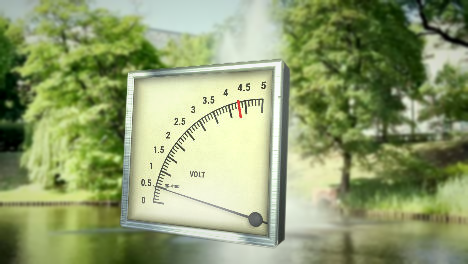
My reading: 0.5 (V)
